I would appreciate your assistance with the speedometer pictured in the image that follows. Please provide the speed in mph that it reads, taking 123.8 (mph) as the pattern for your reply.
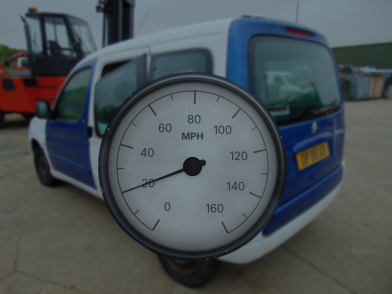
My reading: 20 (mph)
